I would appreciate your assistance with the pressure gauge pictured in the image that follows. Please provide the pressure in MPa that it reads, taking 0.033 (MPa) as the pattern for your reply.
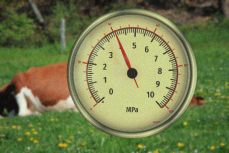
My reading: 4 (MPa)
